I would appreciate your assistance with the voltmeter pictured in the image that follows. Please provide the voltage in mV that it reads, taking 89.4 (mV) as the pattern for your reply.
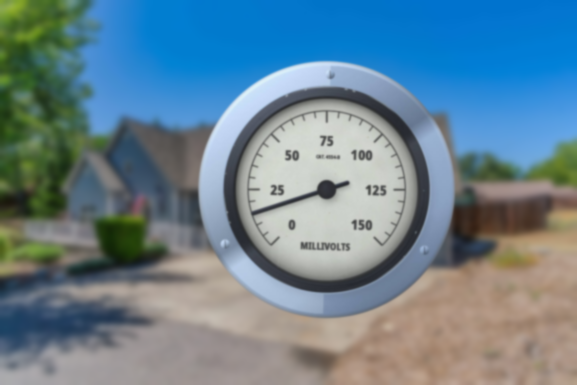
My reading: 15 (mV)
